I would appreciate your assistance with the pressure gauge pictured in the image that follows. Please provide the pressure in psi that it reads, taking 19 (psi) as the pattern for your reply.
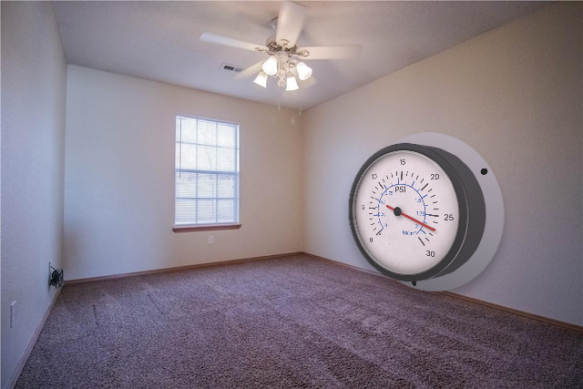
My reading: 27 (psi)
